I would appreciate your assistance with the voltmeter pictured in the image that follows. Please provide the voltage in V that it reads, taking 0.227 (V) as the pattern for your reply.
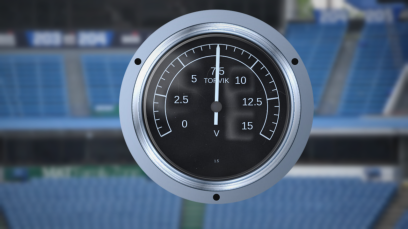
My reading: 7.5 (V)
